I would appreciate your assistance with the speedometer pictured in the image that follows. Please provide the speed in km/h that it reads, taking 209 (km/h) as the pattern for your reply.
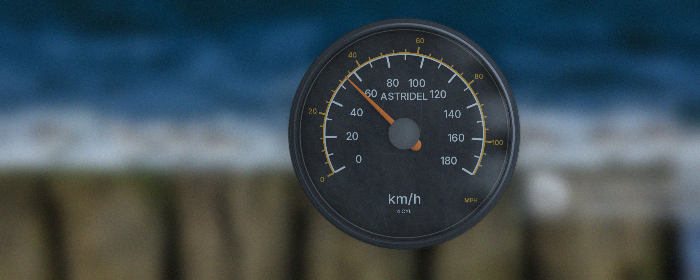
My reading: 55 (km/h)
